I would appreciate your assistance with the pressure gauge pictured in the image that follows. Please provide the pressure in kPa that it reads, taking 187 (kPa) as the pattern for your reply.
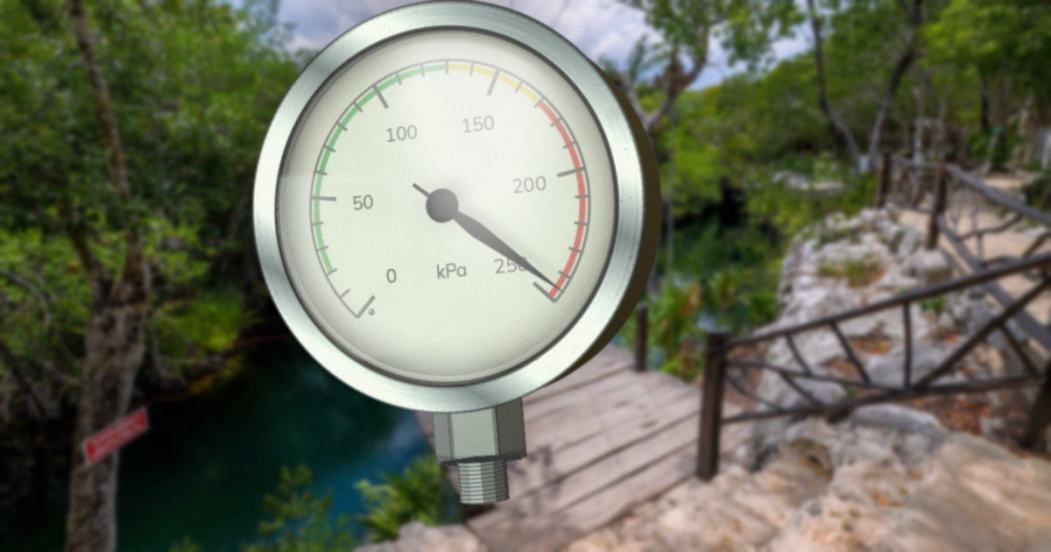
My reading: 245 (kPa)
